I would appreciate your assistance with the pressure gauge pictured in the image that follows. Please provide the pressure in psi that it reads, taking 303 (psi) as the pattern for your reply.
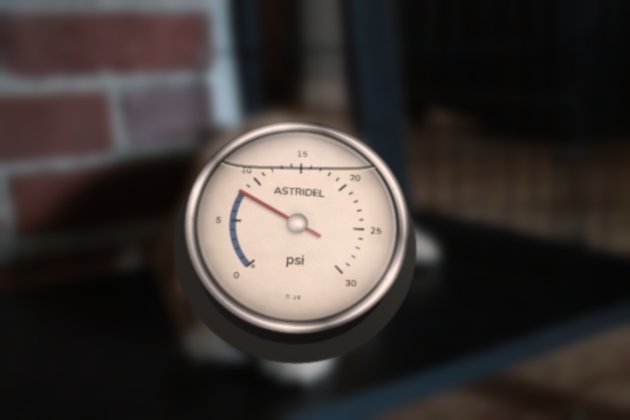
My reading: 8 (psi)
